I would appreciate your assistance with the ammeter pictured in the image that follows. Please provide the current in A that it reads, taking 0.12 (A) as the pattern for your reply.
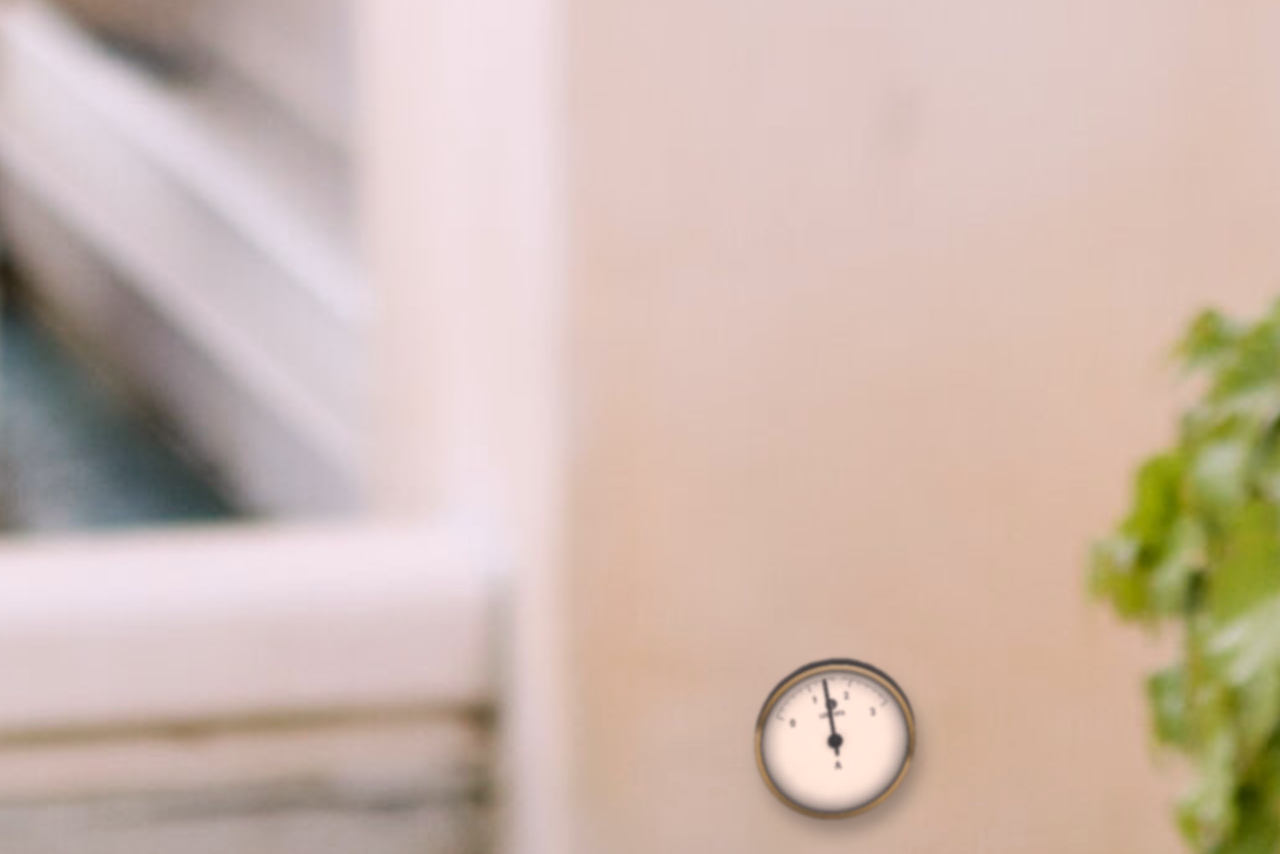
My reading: 1.4 (A)
